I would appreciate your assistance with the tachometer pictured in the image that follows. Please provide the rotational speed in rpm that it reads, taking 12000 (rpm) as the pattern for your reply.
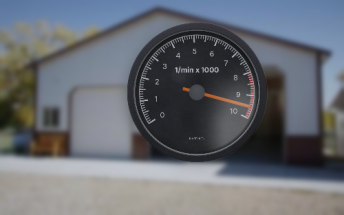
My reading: 9500 (rpm)
